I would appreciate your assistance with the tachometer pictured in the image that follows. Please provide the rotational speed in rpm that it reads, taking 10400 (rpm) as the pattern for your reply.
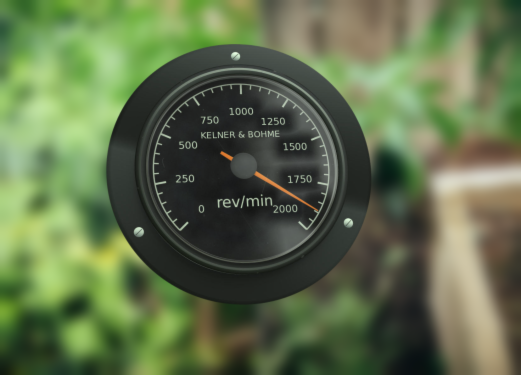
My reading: 1900 (rpm)
